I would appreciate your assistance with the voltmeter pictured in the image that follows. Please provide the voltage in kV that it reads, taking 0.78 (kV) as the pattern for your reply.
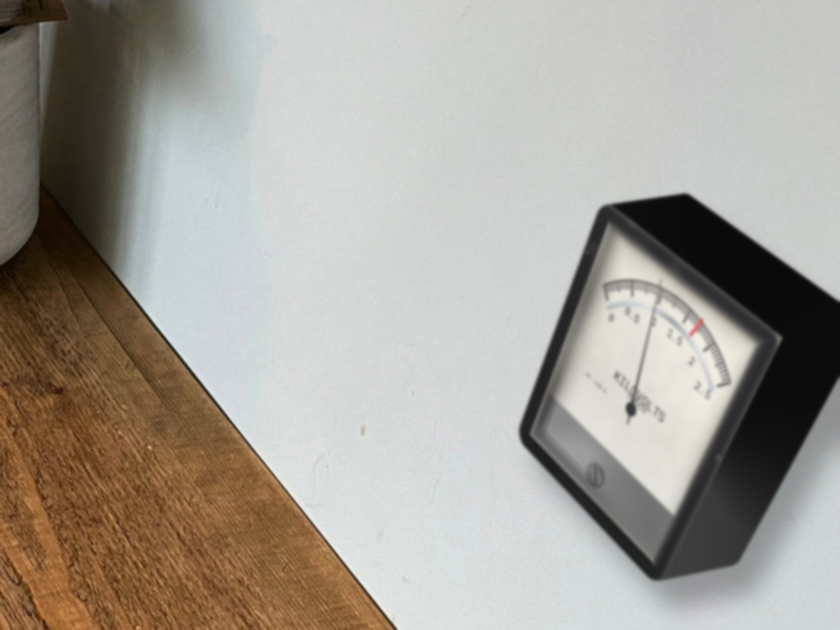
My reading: 1 (kV)
